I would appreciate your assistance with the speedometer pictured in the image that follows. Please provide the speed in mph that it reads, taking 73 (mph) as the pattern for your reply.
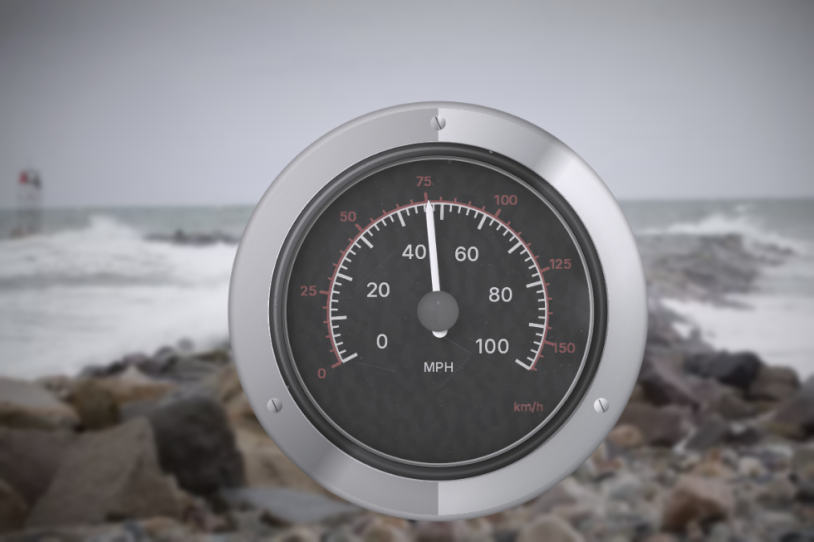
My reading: 47 (mph)
